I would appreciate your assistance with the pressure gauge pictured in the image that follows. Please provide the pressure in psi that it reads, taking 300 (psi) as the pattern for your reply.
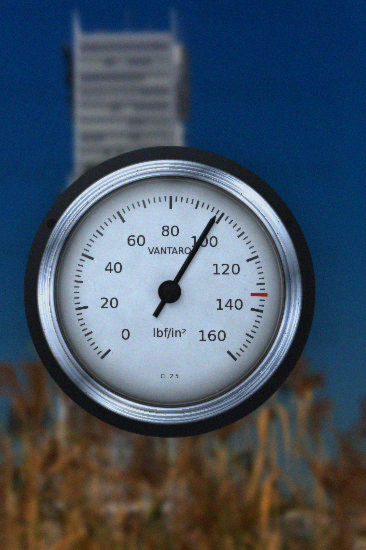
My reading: 98 (psi)
